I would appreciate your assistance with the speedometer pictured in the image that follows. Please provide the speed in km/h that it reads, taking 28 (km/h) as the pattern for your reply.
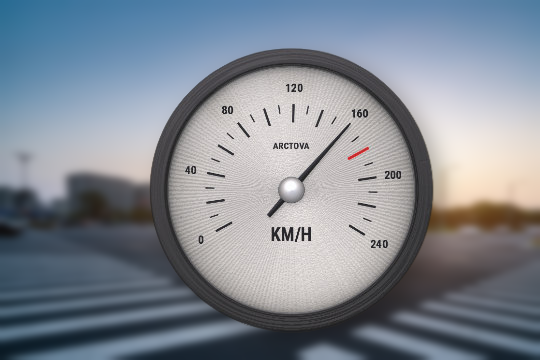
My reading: 160 (km/h)
